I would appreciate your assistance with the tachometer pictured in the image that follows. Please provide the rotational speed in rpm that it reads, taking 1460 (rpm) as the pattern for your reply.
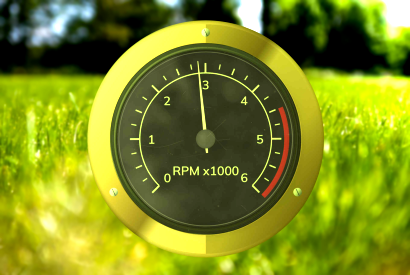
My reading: 2875 (rpm)
